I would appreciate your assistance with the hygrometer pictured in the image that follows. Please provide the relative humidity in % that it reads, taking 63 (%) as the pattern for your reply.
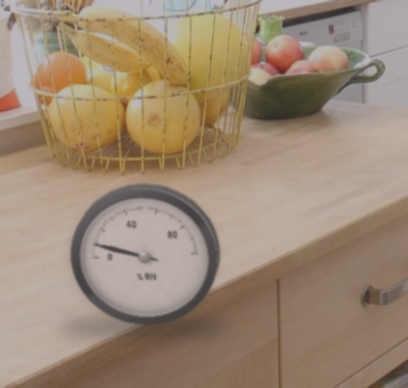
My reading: 10 (%)
